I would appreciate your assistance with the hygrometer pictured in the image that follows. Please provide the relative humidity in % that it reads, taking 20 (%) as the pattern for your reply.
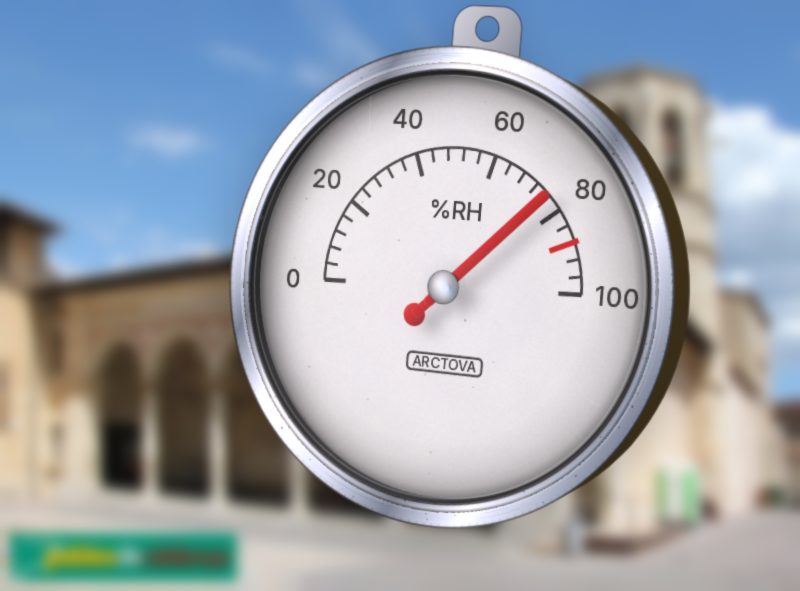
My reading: 76 (%)
